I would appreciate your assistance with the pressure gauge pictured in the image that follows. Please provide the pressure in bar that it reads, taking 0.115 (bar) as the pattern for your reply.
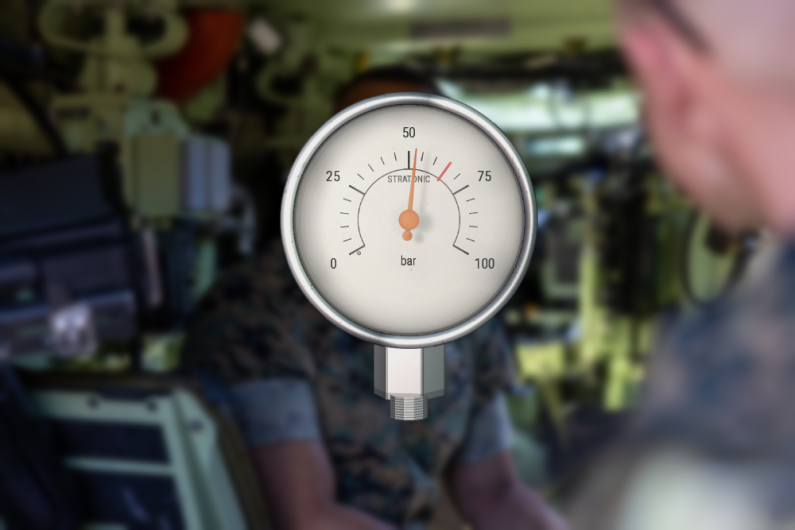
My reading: 52.5 (bar)
